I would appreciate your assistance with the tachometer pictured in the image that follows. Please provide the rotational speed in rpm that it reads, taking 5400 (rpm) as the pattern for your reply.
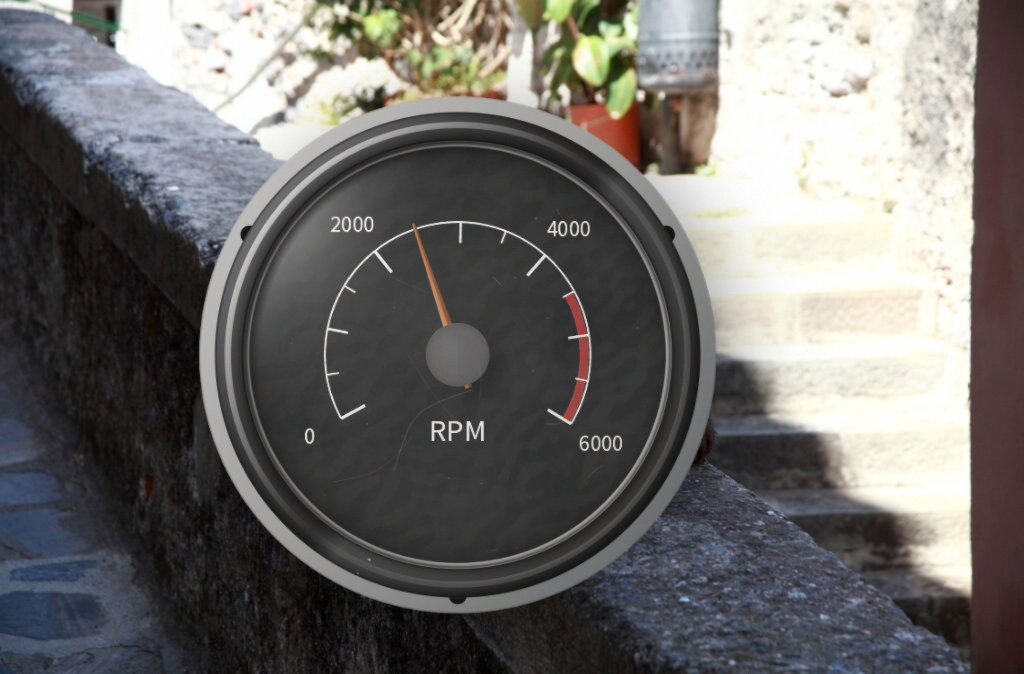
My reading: 2500 (rpm)
